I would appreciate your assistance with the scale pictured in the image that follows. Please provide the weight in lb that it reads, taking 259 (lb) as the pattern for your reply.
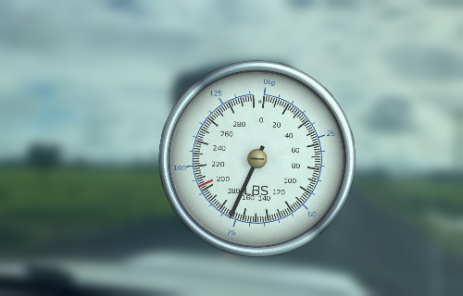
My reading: 170 (lb)
